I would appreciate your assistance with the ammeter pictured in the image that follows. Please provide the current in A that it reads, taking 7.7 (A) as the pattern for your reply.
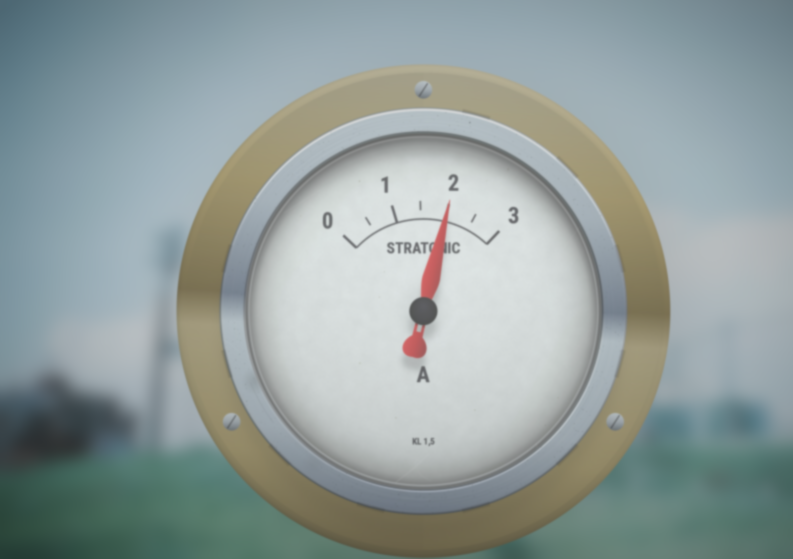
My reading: 2 (A)
